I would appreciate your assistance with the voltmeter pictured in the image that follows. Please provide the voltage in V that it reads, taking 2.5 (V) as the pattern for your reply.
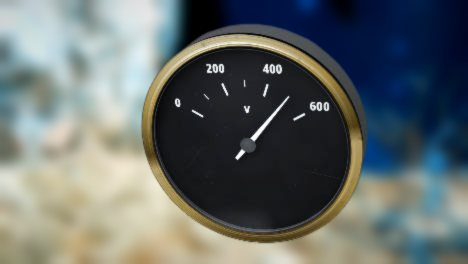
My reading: 500 (V)
